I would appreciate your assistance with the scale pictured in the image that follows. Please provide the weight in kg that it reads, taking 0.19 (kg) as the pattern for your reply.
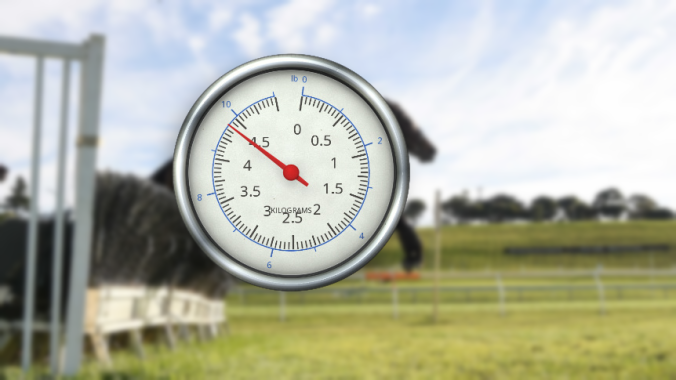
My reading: 4.4 (kg)
